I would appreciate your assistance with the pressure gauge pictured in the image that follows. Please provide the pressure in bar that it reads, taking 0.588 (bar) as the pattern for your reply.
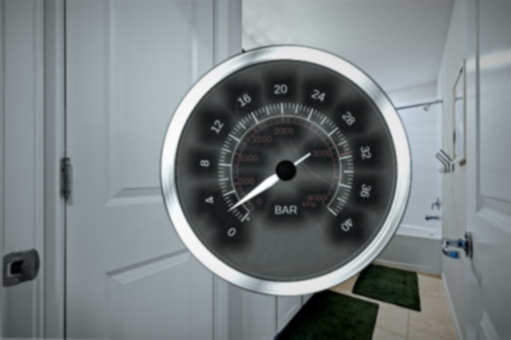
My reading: 2 (bar)
